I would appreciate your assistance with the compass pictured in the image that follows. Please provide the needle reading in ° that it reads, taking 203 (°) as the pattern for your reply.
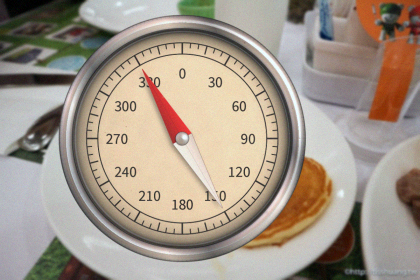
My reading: 330 (°)
